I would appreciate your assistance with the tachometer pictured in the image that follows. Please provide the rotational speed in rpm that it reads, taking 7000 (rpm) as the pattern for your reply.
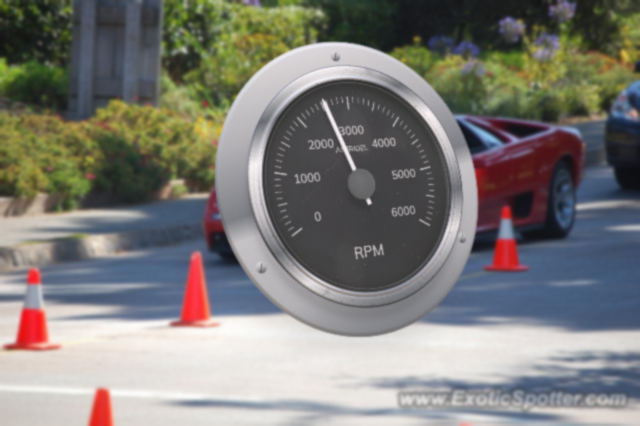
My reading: 2500 (rpm)
